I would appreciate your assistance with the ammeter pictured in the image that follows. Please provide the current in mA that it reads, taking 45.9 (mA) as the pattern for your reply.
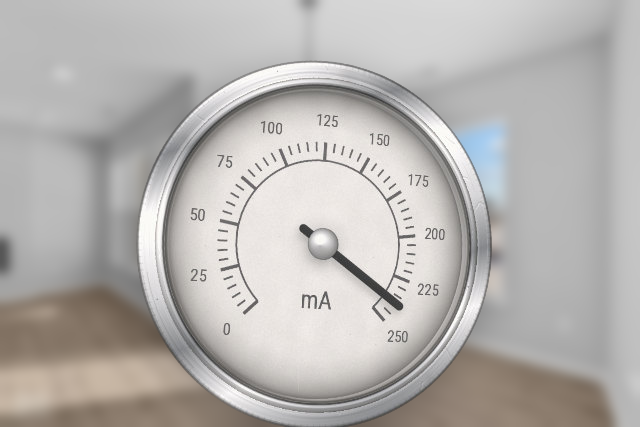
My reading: 240 (mA)
